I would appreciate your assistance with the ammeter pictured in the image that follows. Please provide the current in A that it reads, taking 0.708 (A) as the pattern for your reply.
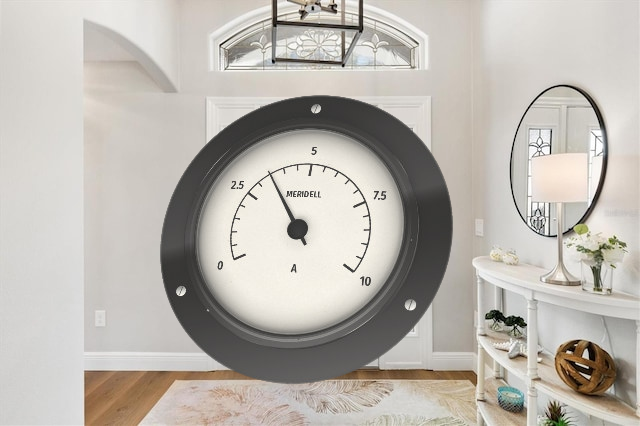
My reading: 3.5 (A)
